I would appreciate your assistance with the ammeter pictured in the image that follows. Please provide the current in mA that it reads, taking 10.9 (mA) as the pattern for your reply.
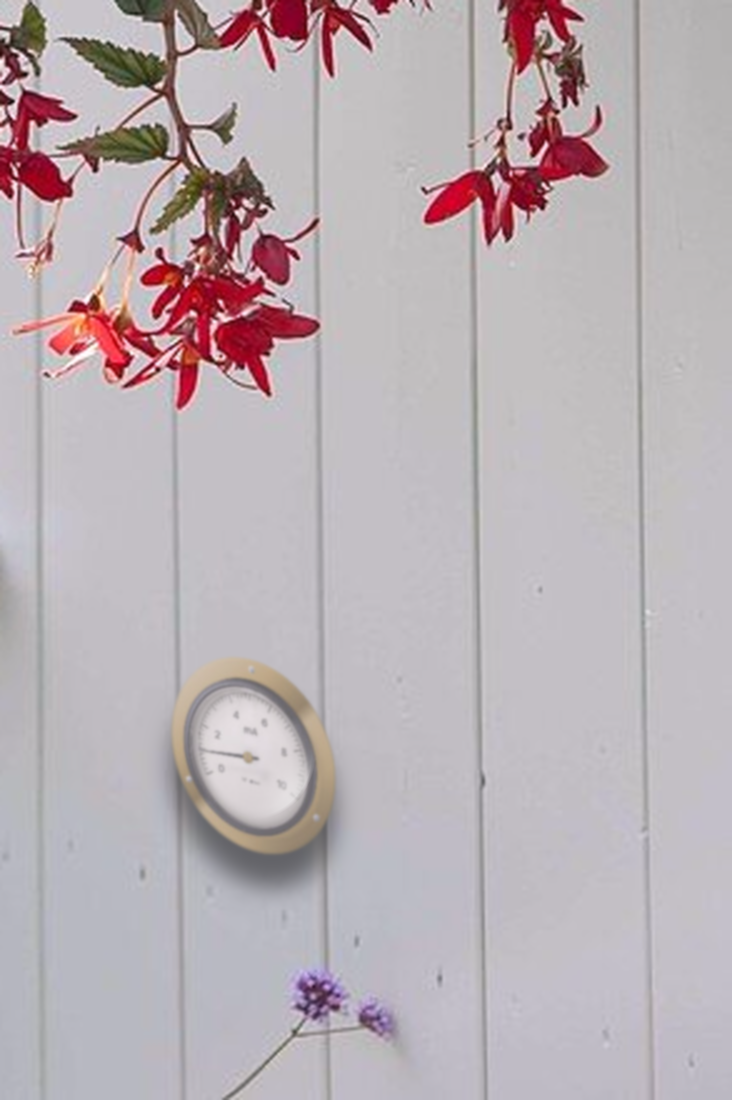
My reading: 1 (mA)
